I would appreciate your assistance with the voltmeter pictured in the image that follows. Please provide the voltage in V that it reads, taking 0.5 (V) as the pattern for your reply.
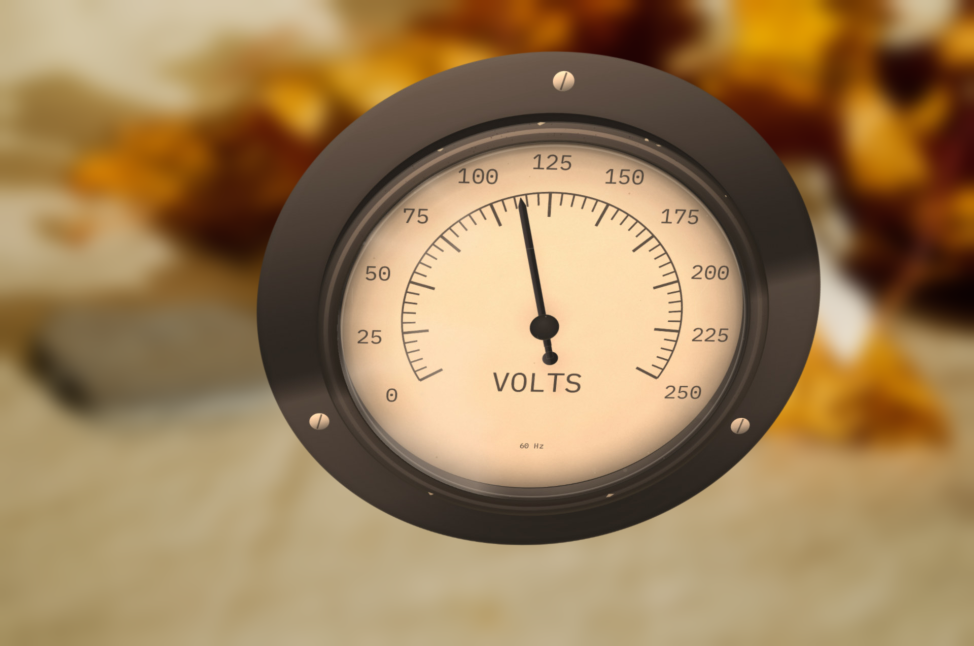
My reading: 112.5 (V)
